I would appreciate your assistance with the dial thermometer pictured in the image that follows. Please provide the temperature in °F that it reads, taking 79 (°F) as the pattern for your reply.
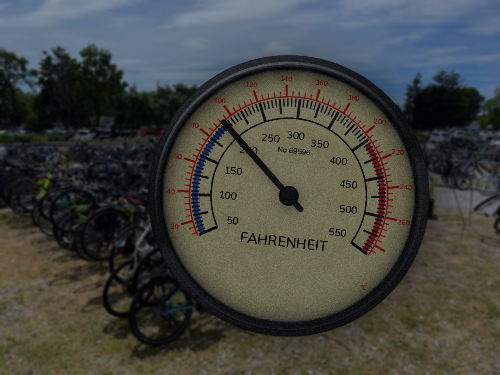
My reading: 200 (°F)
